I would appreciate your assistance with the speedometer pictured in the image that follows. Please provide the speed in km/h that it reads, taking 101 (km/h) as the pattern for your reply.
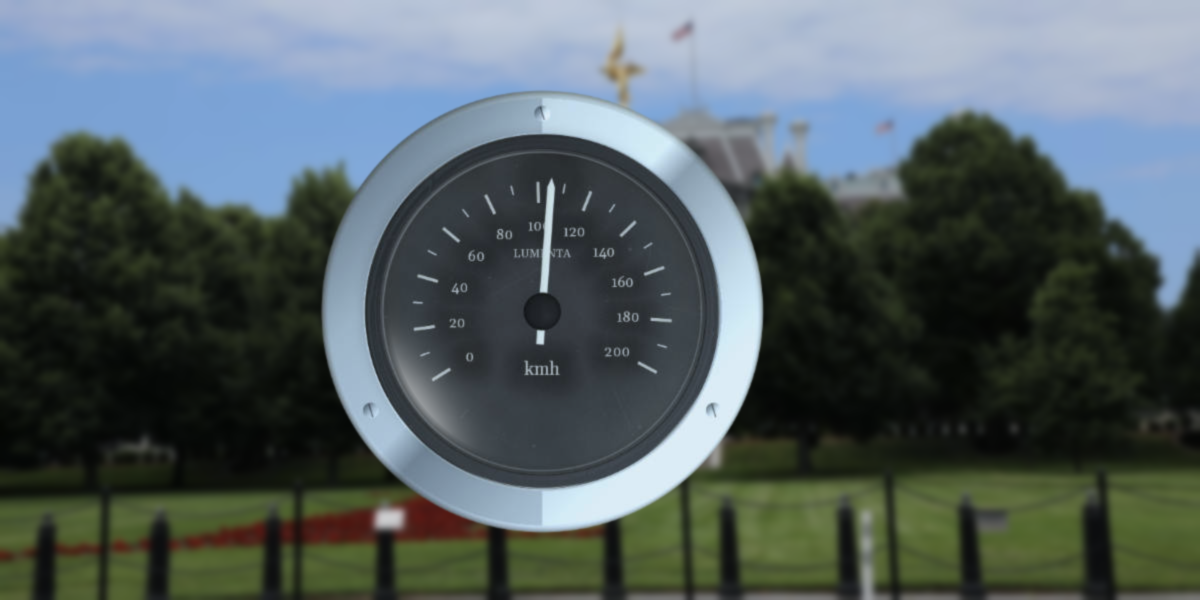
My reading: 105 (km/h)
